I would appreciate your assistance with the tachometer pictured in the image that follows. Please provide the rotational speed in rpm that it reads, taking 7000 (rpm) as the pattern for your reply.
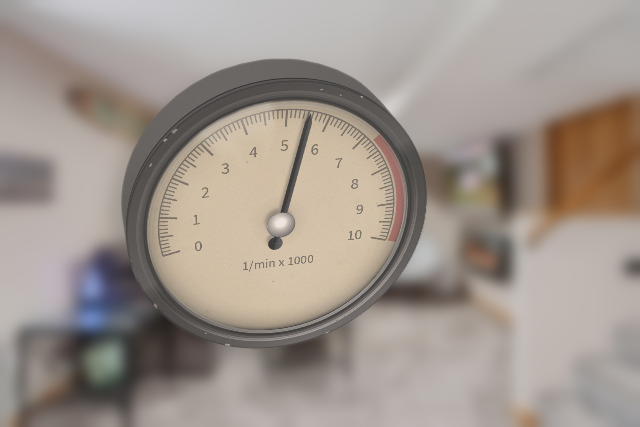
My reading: 5500 (rpm)
